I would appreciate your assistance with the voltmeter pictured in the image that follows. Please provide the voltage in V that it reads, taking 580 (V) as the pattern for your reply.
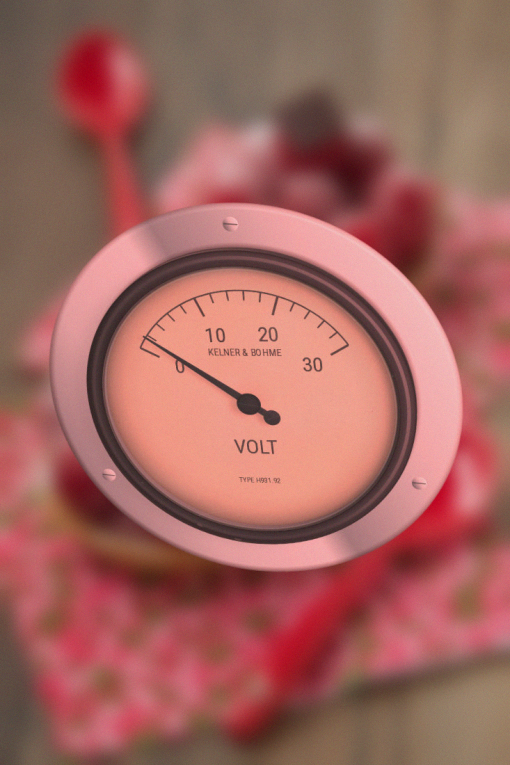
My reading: 2 (V)
